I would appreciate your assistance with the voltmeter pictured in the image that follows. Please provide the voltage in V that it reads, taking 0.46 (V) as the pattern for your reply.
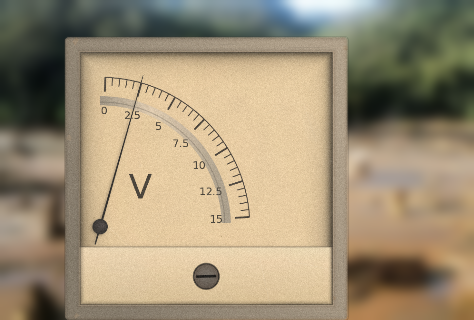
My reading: 2.5 (V)
